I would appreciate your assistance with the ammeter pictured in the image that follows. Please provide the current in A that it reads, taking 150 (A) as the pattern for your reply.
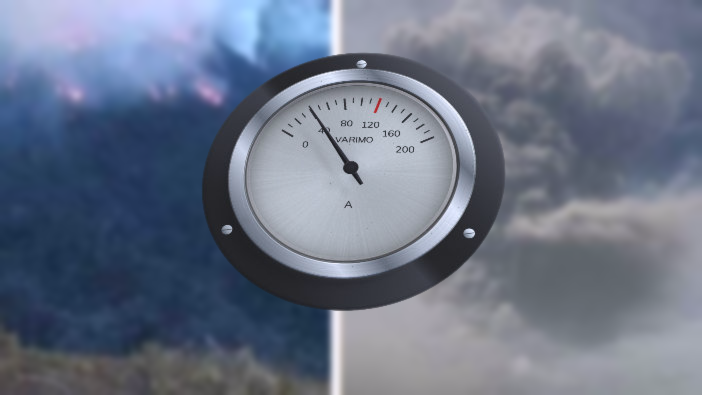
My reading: 40 (A)
